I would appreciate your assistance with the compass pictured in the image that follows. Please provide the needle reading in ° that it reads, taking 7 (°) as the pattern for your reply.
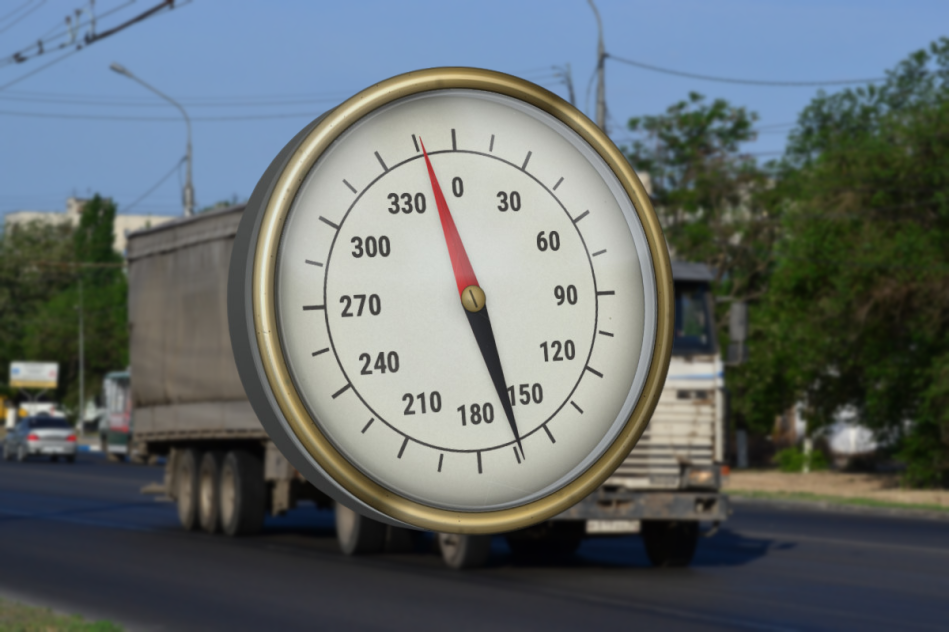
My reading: 345 (°)
